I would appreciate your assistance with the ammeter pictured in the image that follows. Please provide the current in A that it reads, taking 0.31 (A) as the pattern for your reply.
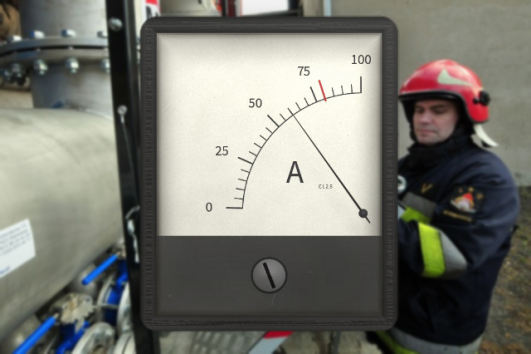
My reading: 60 (A)
